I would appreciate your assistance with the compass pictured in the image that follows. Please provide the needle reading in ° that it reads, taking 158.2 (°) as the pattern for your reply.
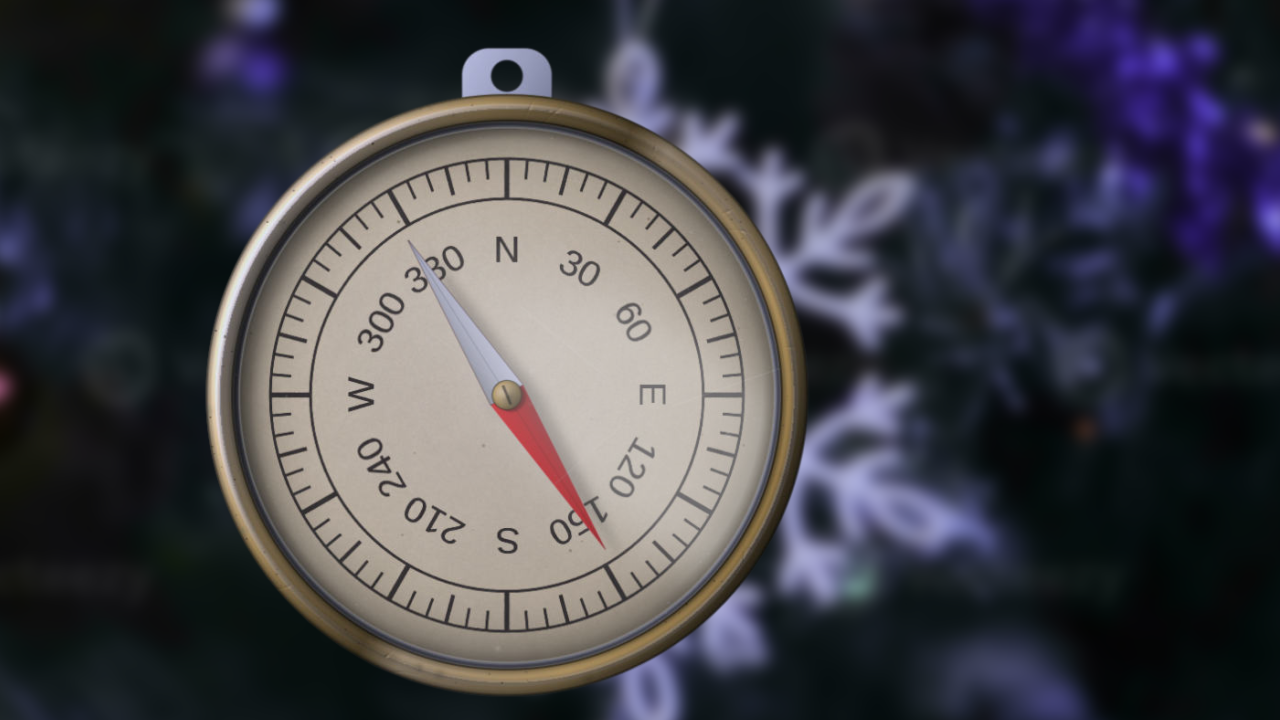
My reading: 147.5 (°)
